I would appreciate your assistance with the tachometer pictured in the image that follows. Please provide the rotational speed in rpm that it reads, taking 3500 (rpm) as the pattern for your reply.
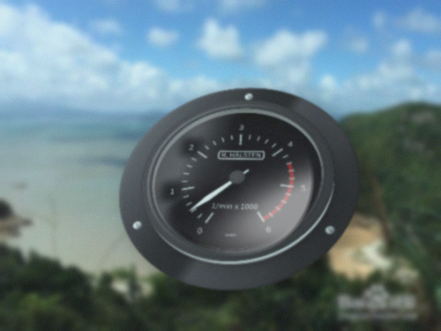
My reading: 400 (rpm)
